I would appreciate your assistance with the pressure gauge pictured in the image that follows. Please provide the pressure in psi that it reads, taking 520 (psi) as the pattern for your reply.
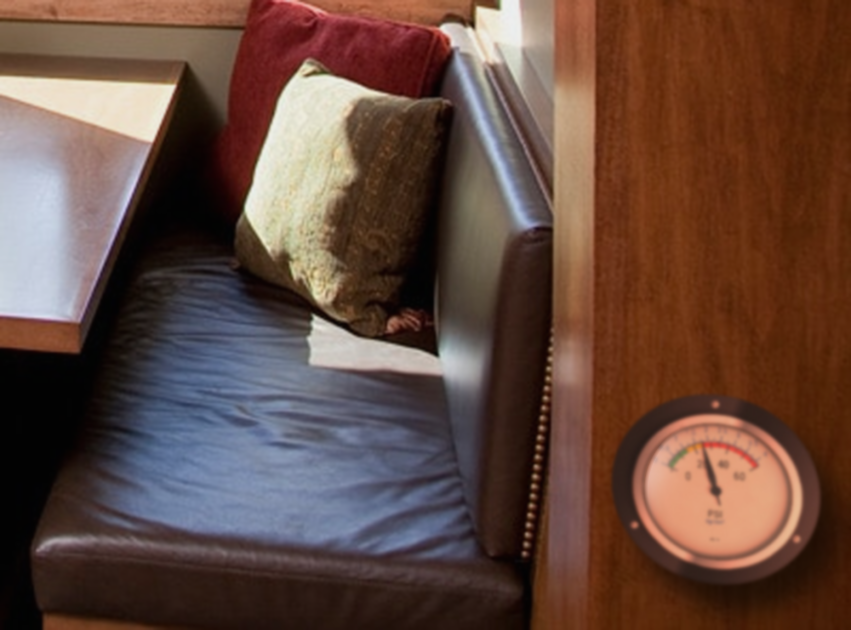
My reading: 25 (psi)
